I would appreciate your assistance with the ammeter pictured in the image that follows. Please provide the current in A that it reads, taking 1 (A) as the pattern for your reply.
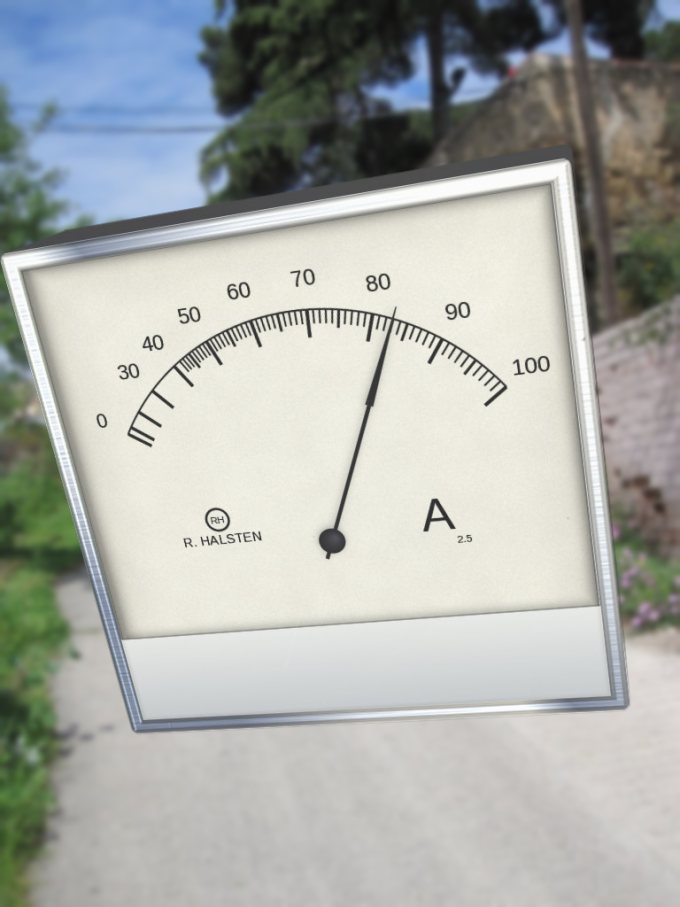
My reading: 83 (A)
